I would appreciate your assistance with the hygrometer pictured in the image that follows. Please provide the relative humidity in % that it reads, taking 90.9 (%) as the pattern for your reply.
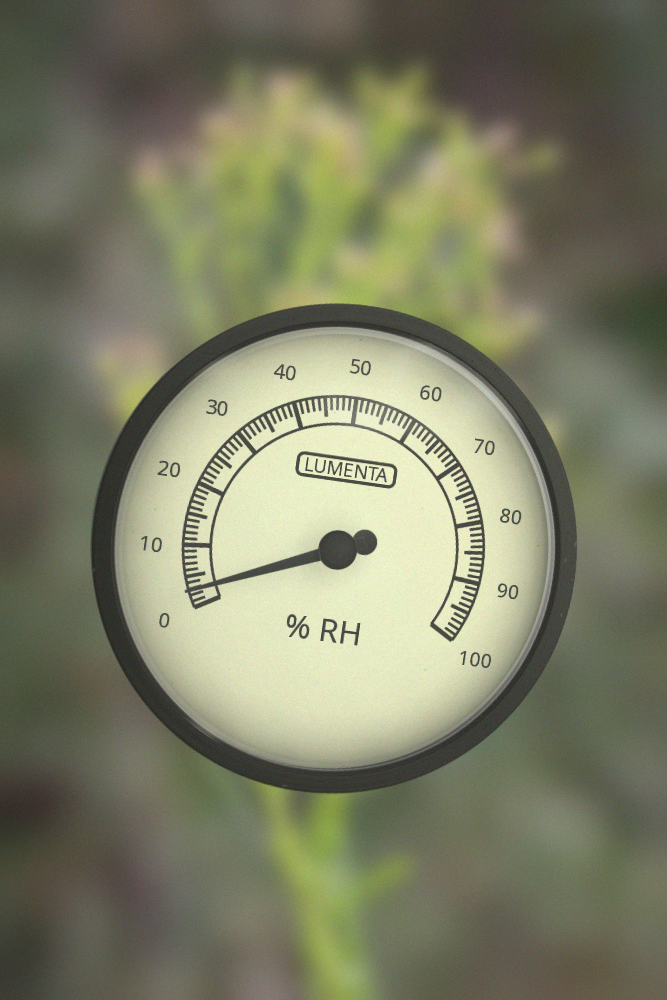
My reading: 3 (%)
